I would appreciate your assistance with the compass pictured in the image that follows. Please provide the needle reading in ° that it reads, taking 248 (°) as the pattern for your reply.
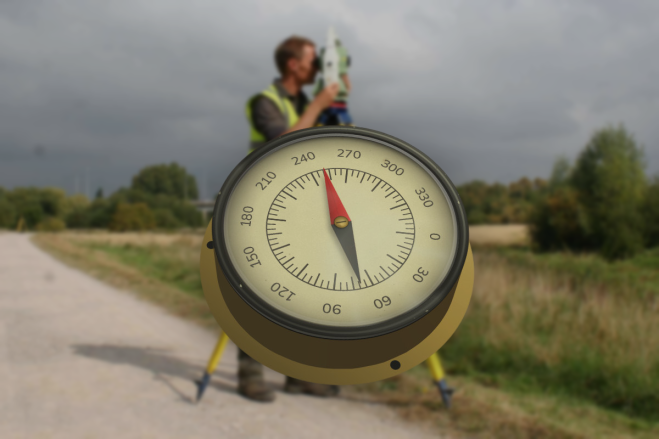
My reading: 250 (°)
